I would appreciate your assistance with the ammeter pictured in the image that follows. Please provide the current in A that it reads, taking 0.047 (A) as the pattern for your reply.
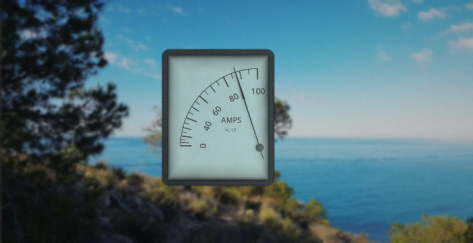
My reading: 87.5 (A)
